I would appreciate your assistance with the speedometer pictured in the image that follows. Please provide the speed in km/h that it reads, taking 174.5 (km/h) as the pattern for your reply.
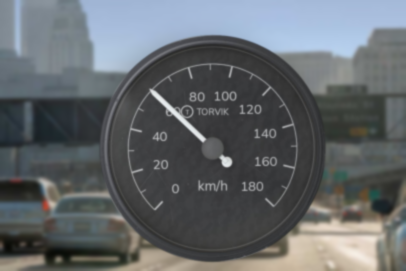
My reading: 60 (km/h)
